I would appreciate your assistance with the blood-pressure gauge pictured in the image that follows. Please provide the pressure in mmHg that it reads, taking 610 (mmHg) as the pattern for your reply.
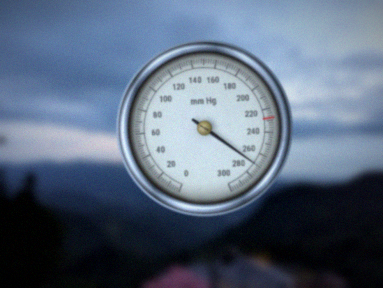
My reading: 270 (mmHg)
